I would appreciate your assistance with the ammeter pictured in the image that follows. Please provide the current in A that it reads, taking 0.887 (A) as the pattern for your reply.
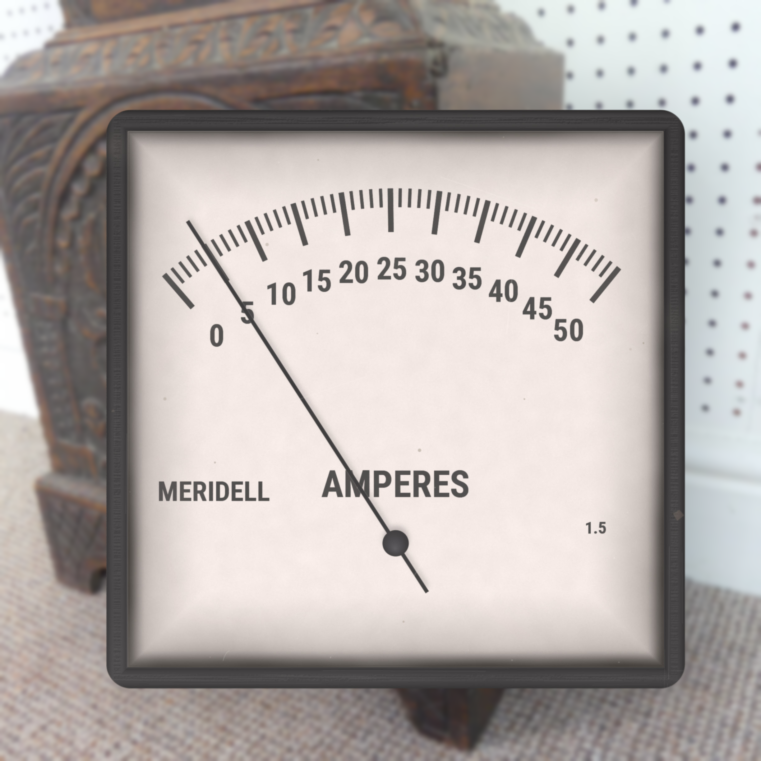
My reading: 5 (A)
